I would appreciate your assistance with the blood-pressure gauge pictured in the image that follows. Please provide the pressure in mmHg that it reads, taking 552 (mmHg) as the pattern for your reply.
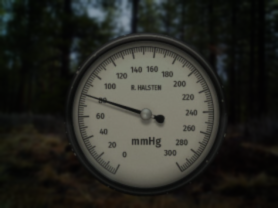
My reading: 80 (mmHg)
